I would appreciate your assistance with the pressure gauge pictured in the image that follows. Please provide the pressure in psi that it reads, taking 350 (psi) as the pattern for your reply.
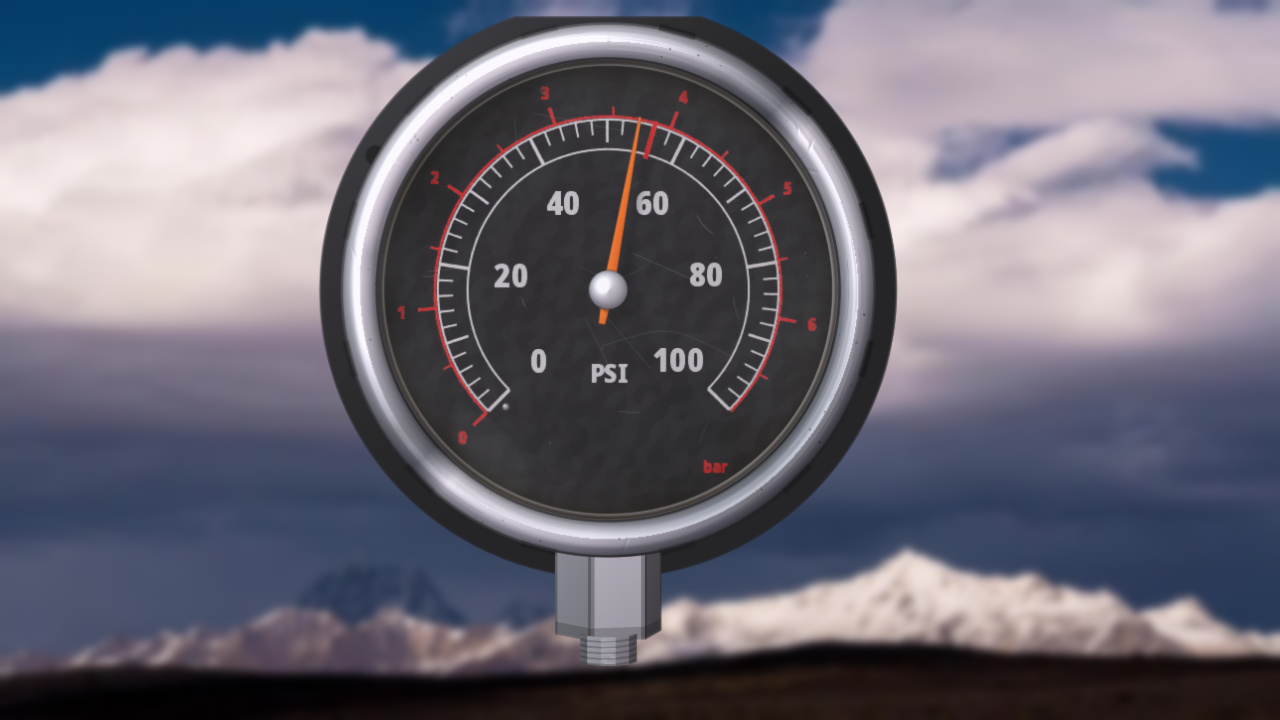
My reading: 54 (psi)
